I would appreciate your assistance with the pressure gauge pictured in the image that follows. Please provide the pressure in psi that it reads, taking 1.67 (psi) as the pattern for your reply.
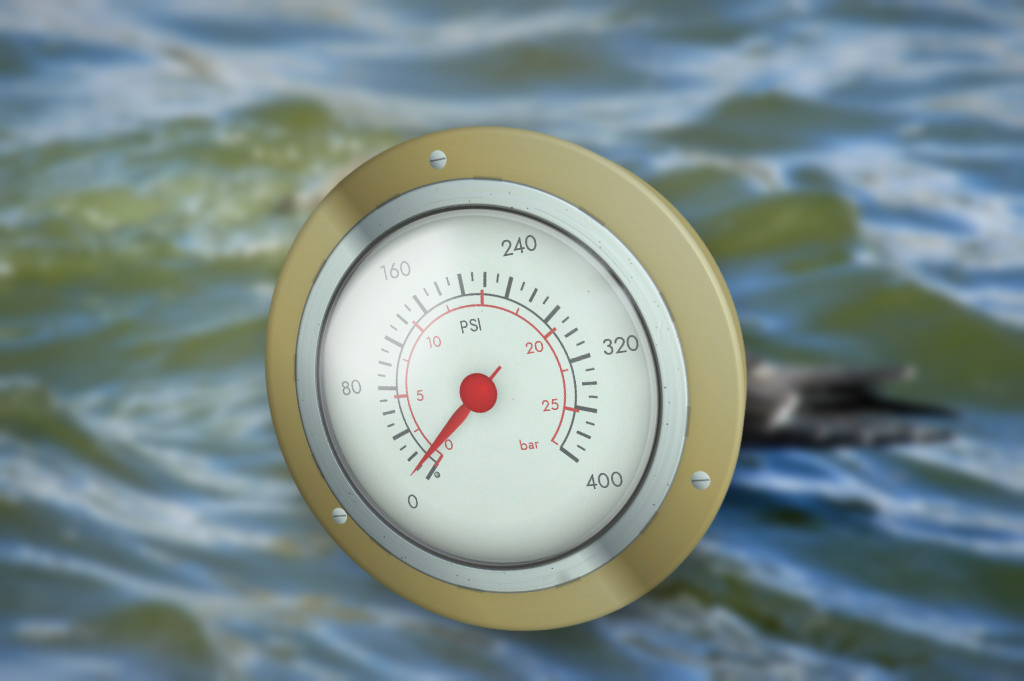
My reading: 10 (psi)
